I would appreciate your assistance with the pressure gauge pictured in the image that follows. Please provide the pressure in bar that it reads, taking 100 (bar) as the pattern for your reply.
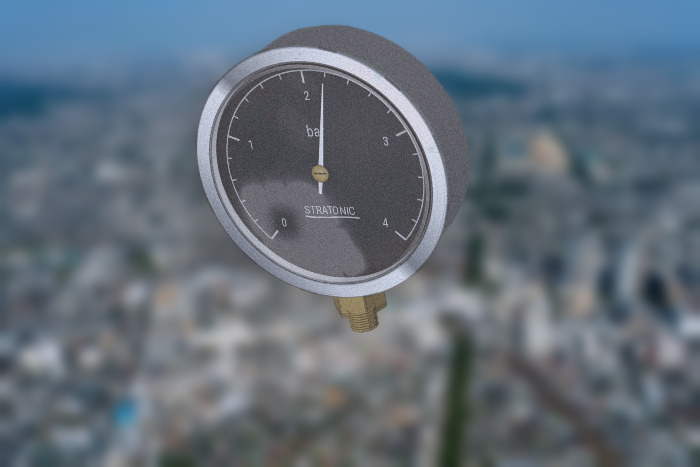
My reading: 2.2 (bar)
